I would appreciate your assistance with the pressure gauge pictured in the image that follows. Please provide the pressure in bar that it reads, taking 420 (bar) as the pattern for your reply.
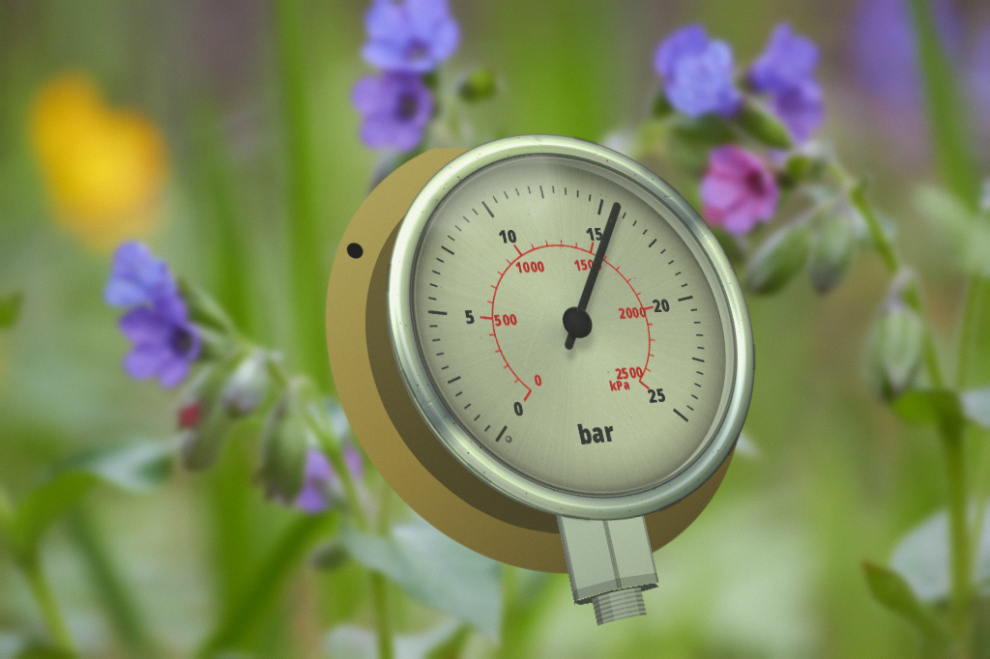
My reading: 15.5 (bar)
